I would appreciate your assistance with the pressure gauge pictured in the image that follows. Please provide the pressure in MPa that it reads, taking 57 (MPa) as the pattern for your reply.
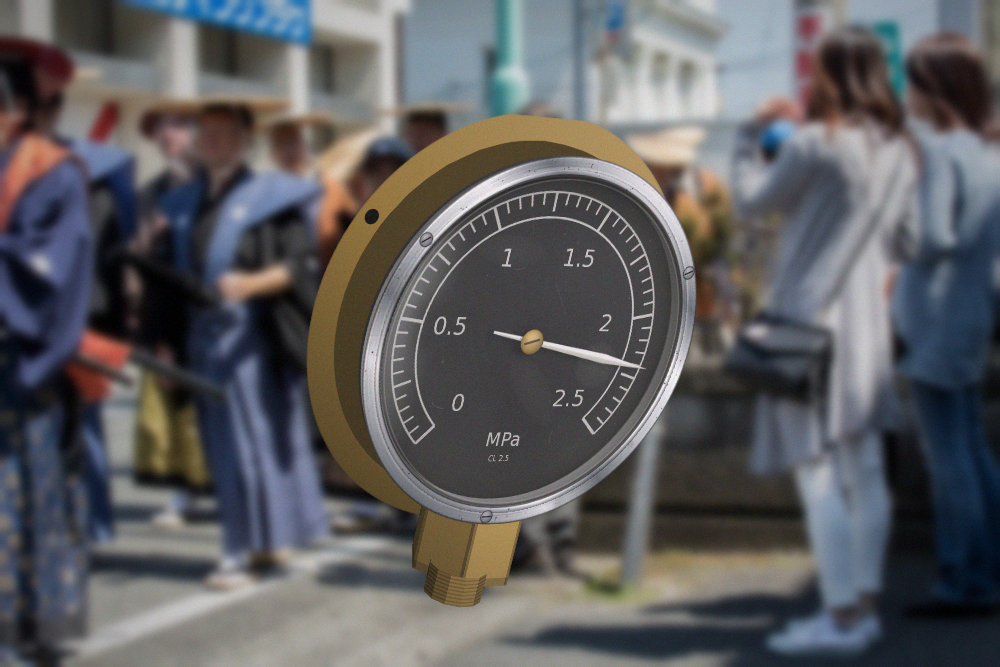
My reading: 2.2 (MPa)
